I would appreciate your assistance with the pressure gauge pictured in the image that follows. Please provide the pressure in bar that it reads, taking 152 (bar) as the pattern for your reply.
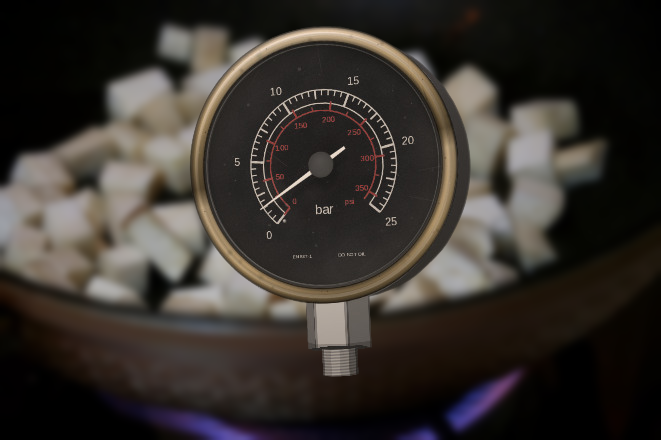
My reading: 1.5 (bar)
